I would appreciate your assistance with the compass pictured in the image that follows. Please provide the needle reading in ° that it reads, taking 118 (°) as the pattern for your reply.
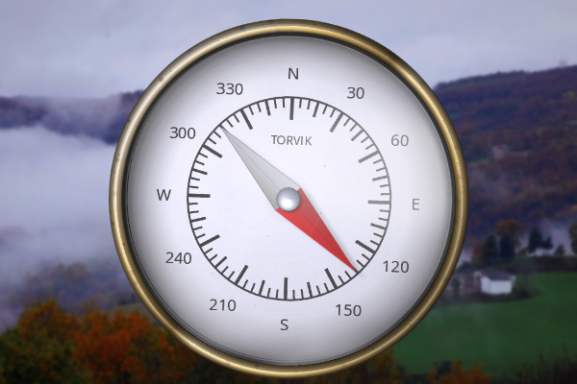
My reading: 135 (°)
